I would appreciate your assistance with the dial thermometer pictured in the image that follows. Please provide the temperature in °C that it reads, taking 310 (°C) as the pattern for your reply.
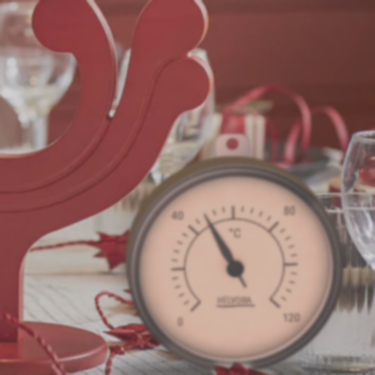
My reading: 48 (°C)
